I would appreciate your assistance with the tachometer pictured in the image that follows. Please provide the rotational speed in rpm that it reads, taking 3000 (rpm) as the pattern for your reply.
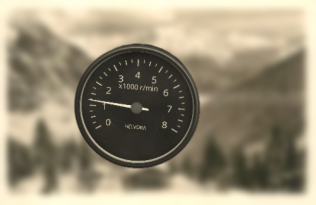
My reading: 1250 (rpm)
